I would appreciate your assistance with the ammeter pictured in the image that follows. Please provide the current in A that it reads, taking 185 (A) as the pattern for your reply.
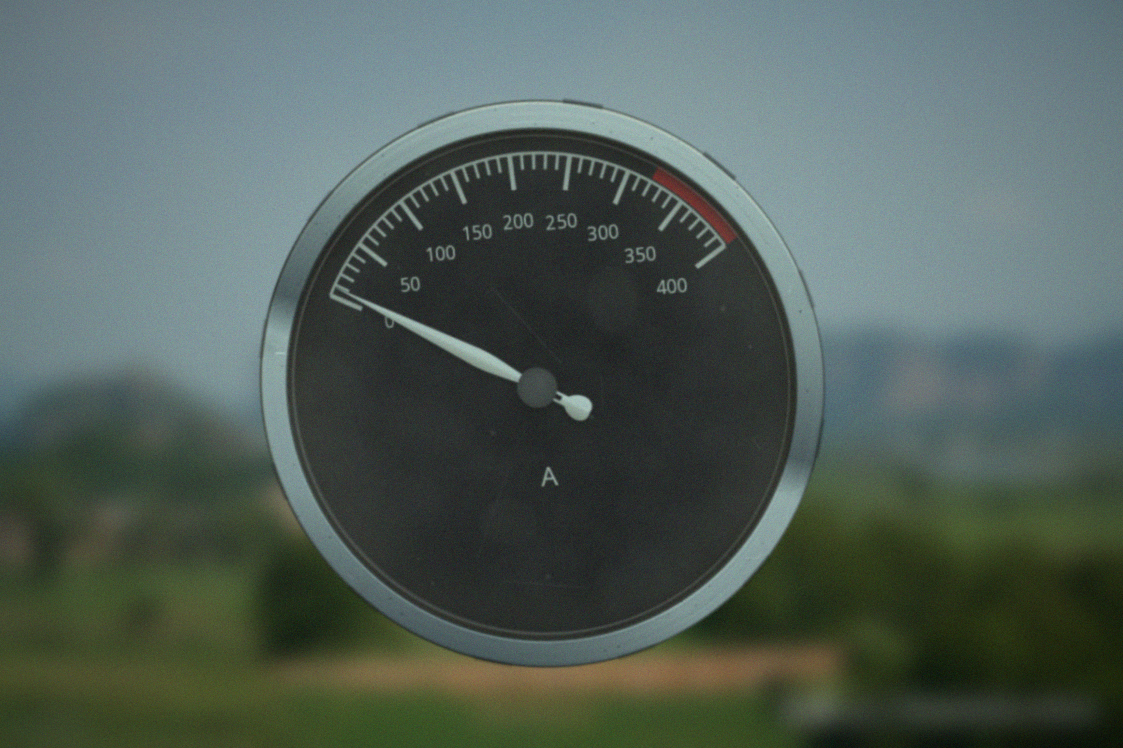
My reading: 10 (A)
